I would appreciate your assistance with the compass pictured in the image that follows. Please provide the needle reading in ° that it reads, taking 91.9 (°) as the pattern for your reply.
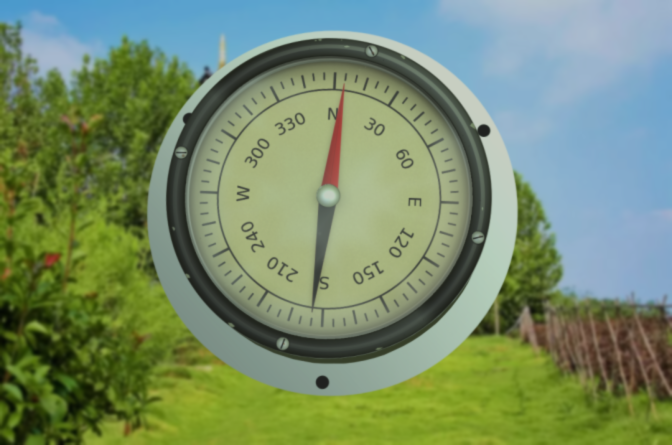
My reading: 5 (°)
